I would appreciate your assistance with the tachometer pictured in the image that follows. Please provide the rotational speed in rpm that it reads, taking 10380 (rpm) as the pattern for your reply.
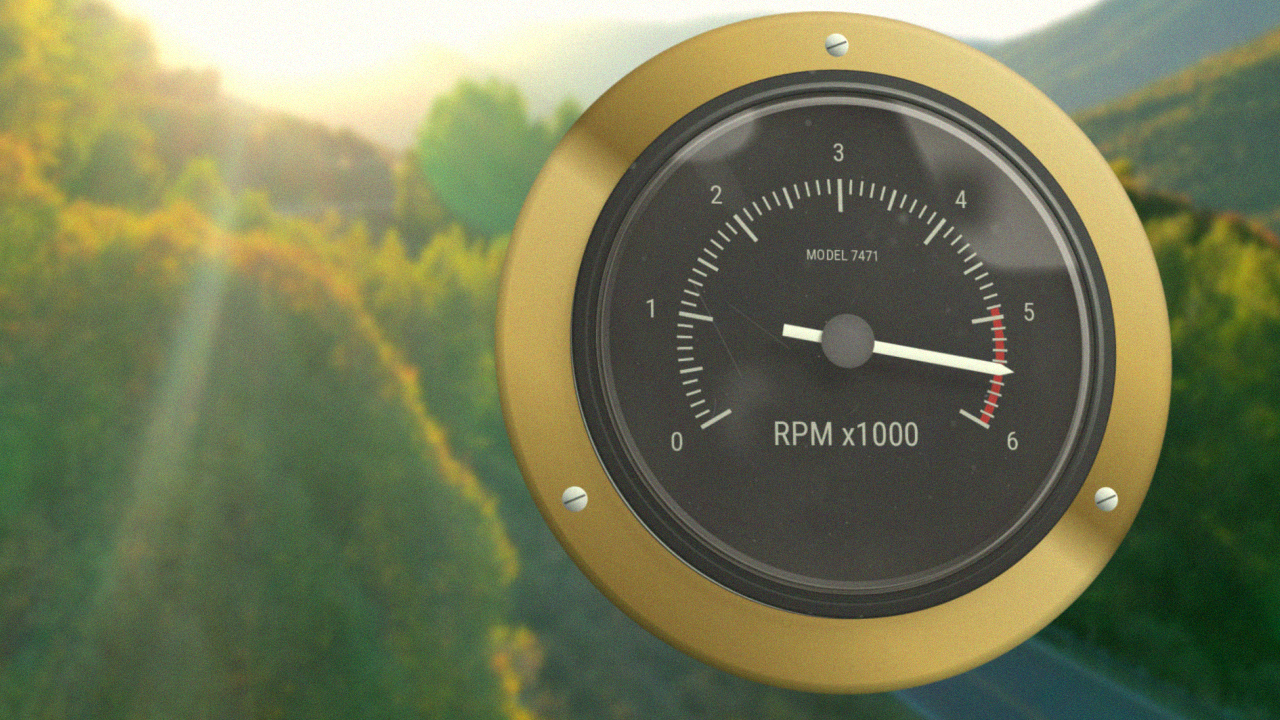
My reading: 5500 (rpm)
